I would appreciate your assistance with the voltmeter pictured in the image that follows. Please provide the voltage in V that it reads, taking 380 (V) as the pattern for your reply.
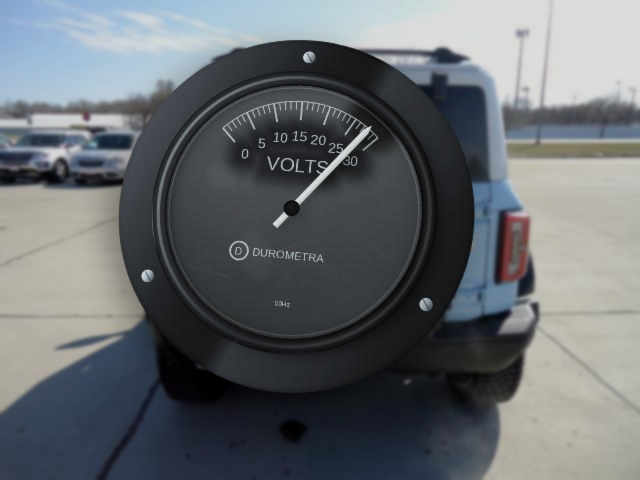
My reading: 28 (V)
